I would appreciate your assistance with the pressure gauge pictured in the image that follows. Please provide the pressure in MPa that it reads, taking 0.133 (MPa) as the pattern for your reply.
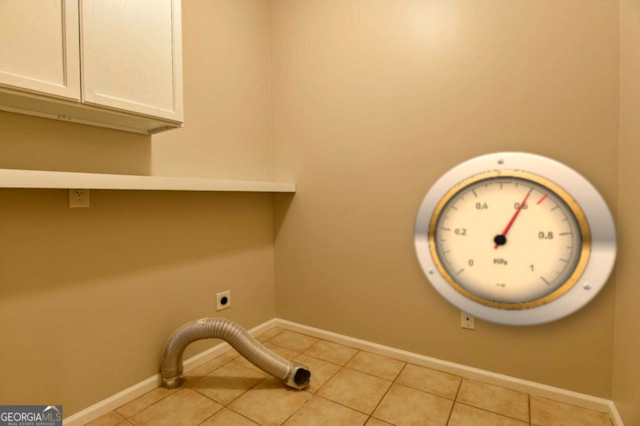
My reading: 0.6 (MPa)
